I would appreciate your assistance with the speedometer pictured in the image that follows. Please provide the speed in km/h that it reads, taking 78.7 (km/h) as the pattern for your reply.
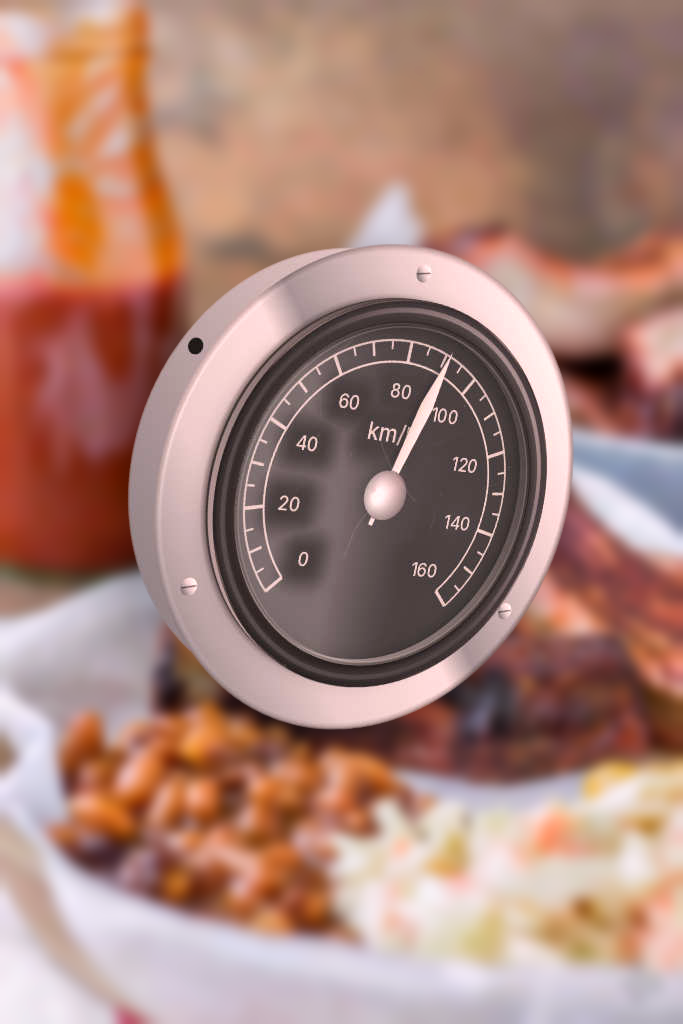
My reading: 90 (km/h)
